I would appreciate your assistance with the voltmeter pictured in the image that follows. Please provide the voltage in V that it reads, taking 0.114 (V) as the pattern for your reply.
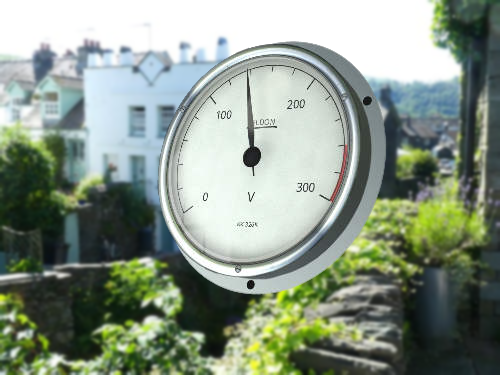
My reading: 140 (V)
